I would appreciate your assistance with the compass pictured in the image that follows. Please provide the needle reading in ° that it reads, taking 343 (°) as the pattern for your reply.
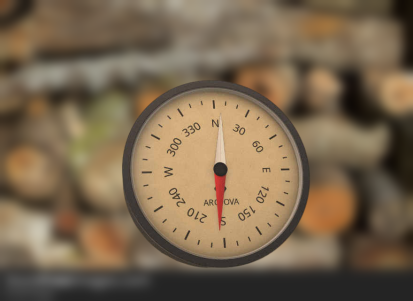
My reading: 185 (°)
